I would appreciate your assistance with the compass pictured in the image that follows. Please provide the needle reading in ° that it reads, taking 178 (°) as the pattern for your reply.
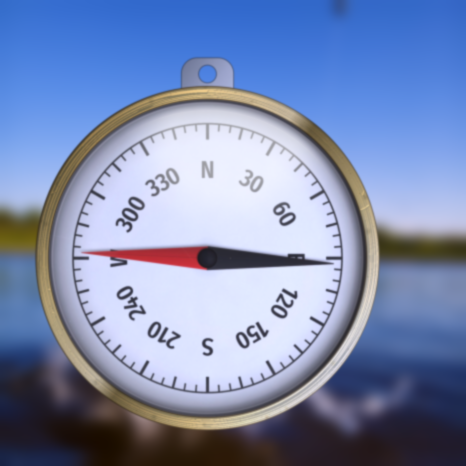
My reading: 272.5 (°)
